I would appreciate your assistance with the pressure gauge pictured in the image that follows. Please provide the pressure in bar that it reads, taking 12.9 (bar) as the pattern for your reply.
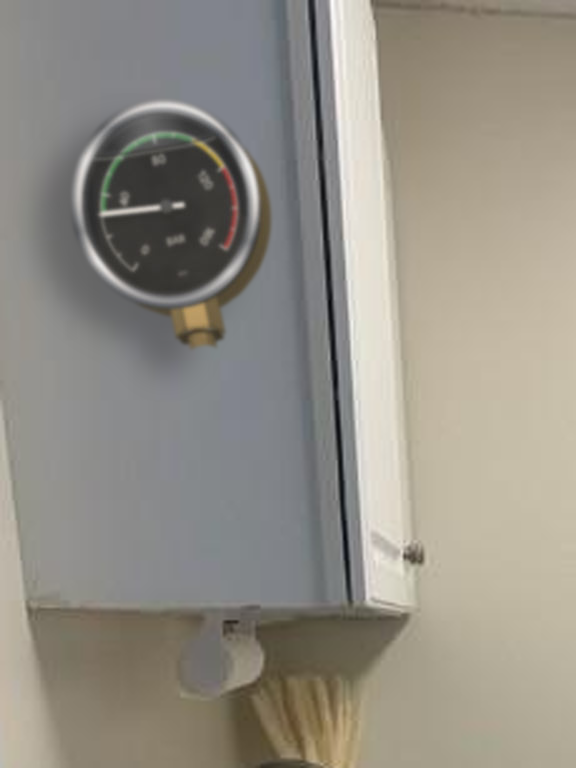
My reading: 30 (bar)
